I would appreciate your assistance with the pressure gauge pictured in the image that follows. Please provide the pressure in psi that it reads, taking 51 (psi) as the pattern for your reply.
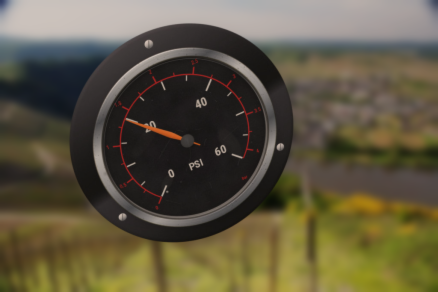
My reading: 20 (psi)
